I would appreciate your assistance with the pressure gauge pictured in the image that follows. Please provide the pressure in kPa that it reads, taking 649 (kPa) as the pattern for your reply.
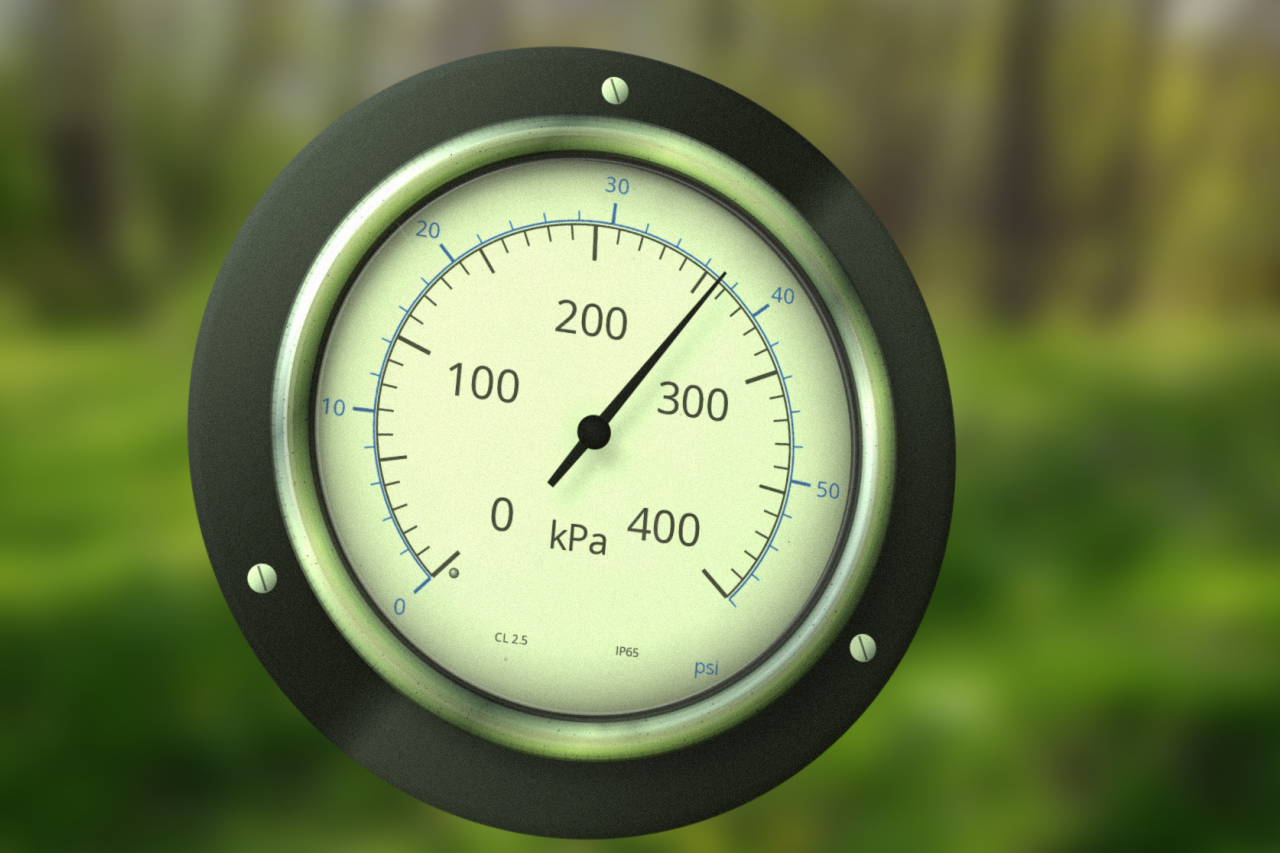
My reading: 255 (kPa)
